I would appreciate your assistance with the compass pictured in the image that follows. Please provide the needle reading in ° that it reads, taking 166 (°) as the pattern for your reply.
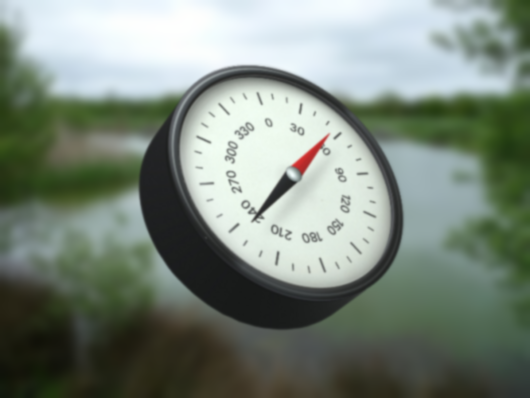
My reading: 55 (°)
